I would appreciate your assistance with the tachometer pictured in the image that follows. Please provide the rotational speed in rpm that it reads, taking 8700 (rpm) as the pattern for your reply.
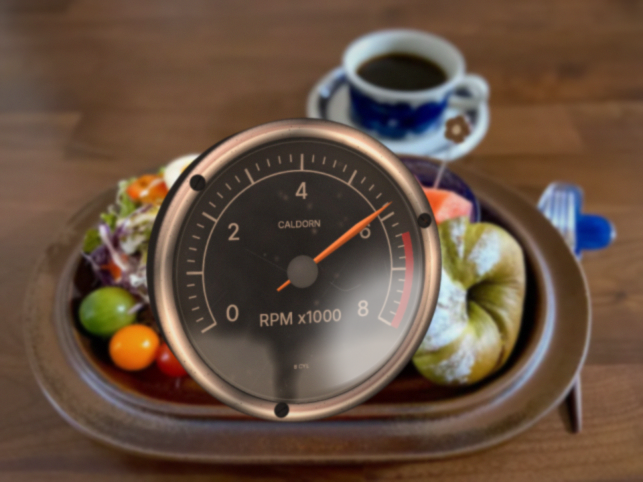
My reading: 5800 (rpm)
